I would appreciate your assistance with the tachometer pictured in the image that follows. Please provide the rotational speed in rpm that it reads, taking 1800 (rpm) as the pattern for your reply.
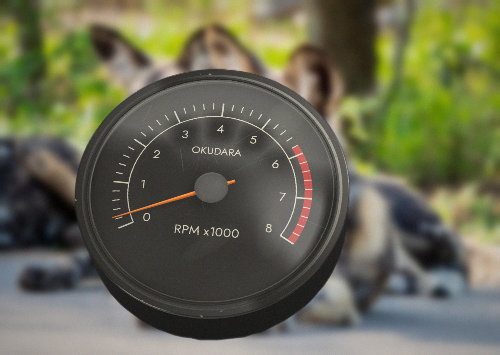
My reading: 200 (rpm)
